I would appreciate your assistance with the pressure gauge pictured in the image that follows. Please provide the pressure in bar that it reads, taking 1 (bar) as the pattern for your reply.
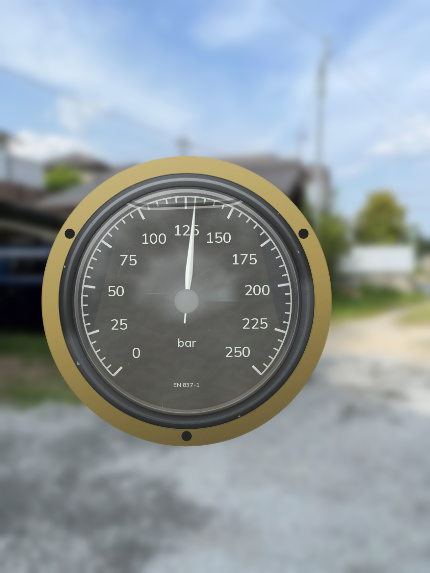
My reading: 130 (bar)
